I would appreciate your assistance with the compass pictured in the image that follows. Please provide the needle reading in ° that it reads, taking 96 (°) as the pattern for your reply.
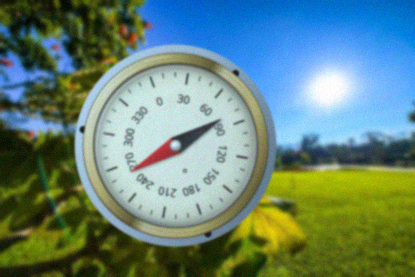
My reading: 260 (°)
